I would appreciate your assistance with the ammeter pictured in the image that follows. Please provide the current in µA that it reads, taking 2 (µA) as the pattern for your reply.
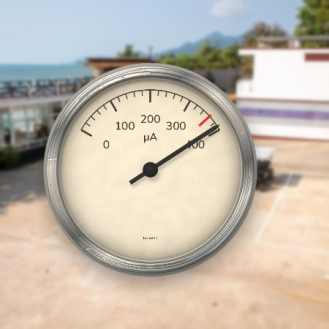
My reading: 390 (µA)
